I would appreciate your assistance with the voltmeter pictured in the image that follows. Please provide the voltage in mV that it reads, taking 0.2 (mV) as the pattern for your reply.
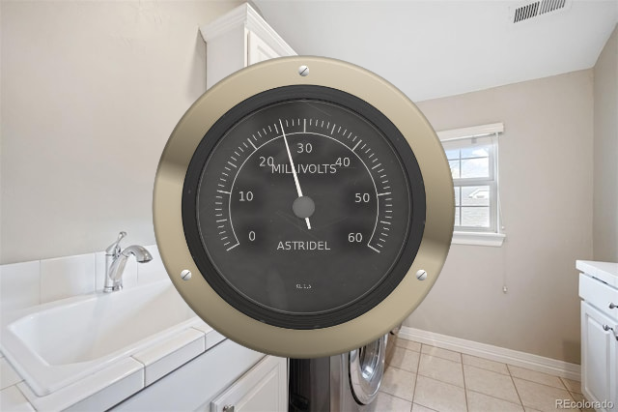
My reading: 26 (mV)
